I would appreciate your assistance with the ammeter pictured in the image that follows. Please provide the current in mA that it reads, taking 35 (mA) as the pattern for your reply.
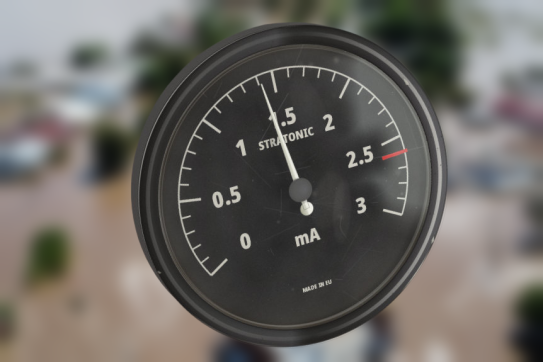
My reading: 1.4 (mA)
